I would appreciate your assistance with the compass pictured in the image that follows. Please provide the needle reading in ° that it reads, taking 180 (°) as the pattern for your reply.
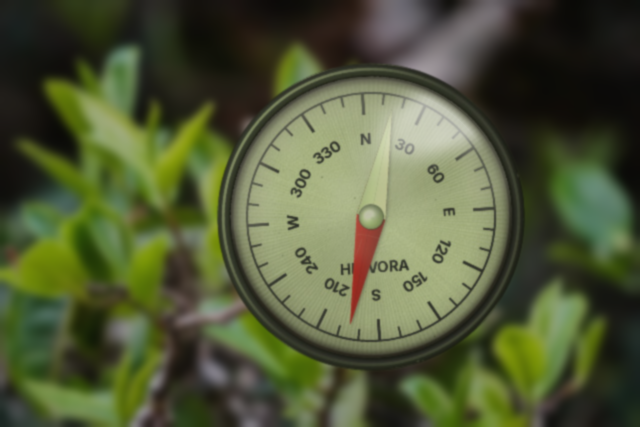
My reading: 195 (°)
